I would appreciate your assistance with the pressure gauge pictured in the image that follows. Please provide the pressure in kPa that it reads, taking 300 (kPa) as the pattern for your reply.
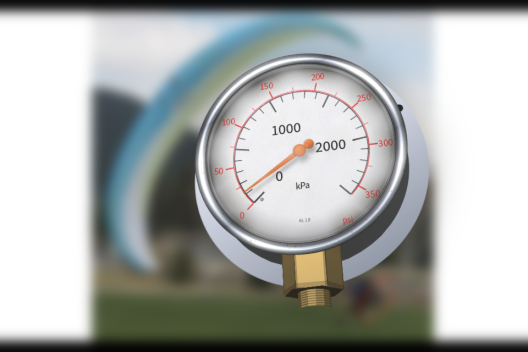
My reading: 100 (kPa)
